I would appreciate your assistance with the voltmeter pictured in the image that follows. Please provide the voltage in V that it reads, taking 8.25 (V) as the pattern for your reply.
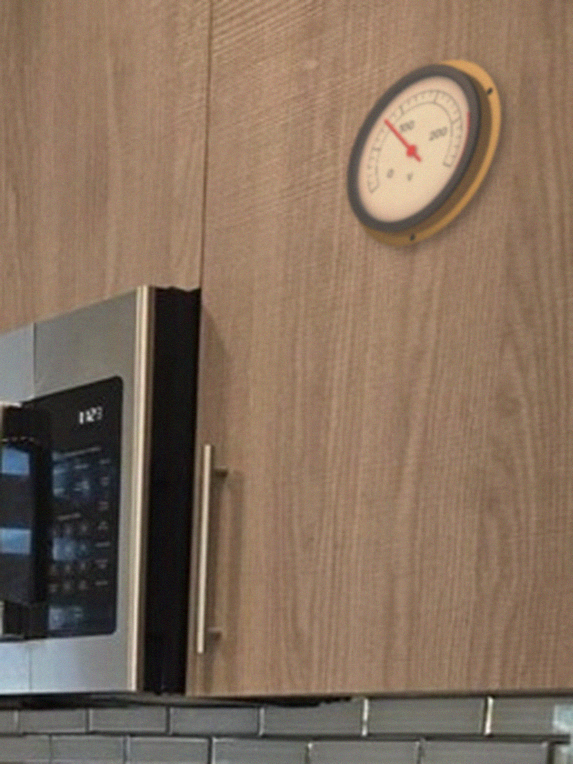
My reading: 80 (V)
